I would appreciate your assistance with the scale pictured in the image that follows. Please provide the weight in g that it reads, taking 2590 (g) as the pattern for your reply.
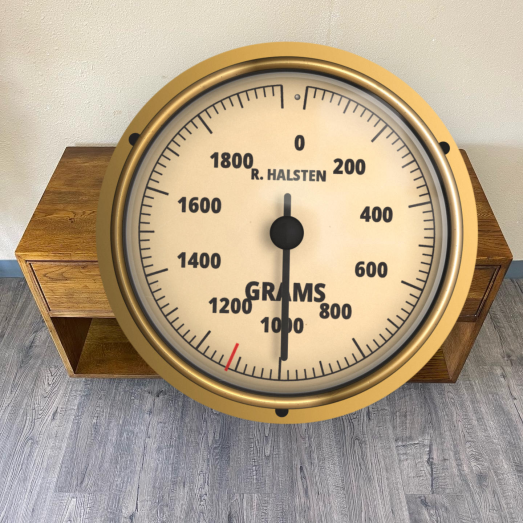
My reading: 990 (g)
